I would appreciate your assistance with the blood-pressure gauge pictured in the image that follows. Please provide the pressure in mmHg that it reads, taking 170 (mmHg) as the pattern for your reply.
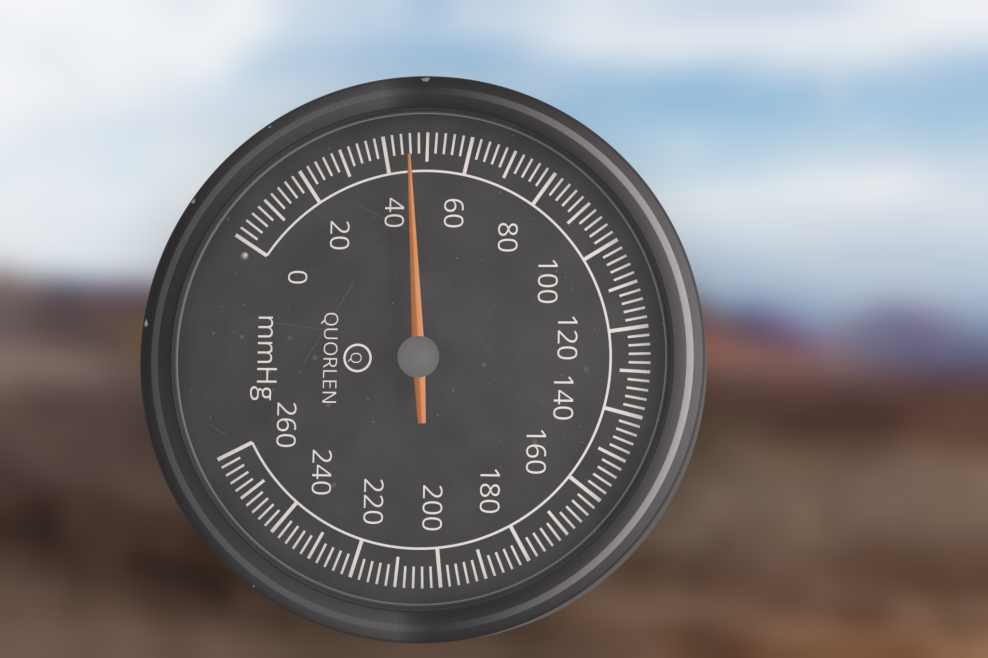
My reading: 46 (mmHg)
